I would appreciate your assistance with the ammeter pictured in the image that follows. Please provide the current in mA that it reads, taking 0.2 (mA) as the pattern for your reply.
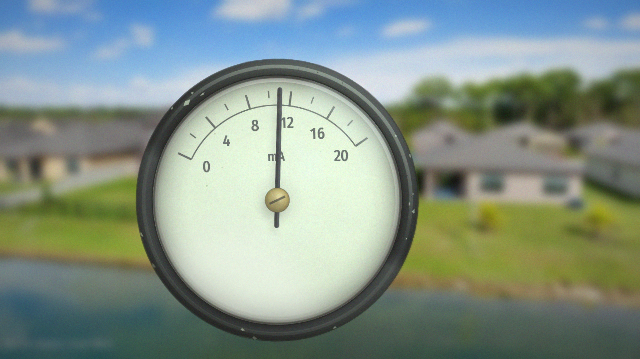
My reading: 11 (mA)
